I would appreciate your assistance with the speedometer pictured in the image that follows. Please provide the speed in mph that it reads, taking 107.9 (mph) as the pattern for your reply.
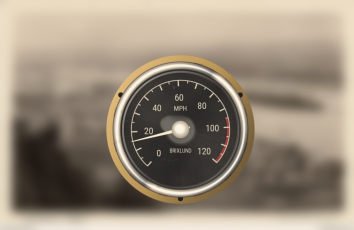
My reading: 15 (mph)
